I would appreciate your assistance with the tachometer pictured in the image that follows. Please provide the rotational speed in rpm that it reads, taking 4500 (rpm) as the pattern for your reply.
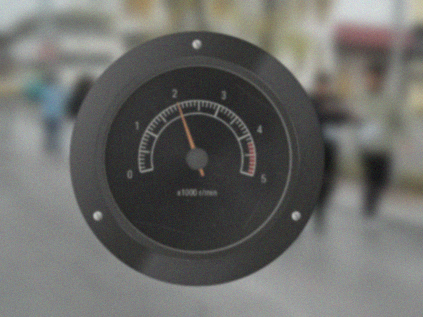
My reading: 2000 (rpm)
